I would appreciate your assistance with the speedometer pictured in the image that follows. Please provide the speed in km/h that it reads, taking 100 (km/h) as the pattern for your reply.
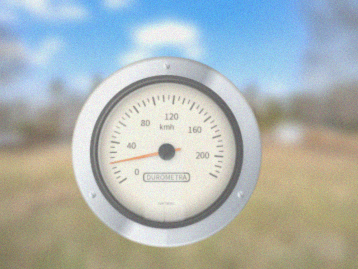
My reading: 20 (km/h)
